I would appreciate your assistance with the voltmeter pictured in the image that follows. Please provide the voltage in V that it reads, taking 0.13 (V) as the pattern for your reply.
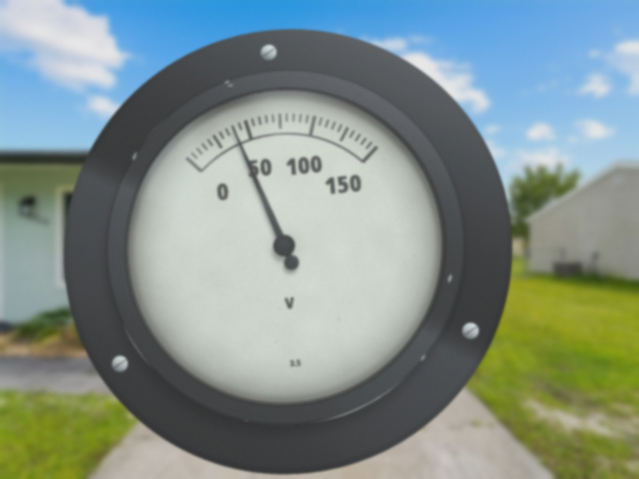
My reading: 40 (V)
